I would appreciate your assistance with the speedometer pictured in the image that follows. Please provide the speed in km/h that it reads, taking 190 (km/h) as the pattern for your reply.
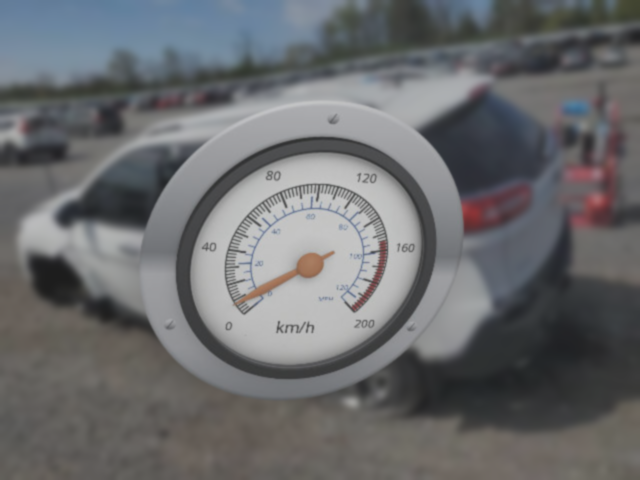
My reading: 10 (km/h)
